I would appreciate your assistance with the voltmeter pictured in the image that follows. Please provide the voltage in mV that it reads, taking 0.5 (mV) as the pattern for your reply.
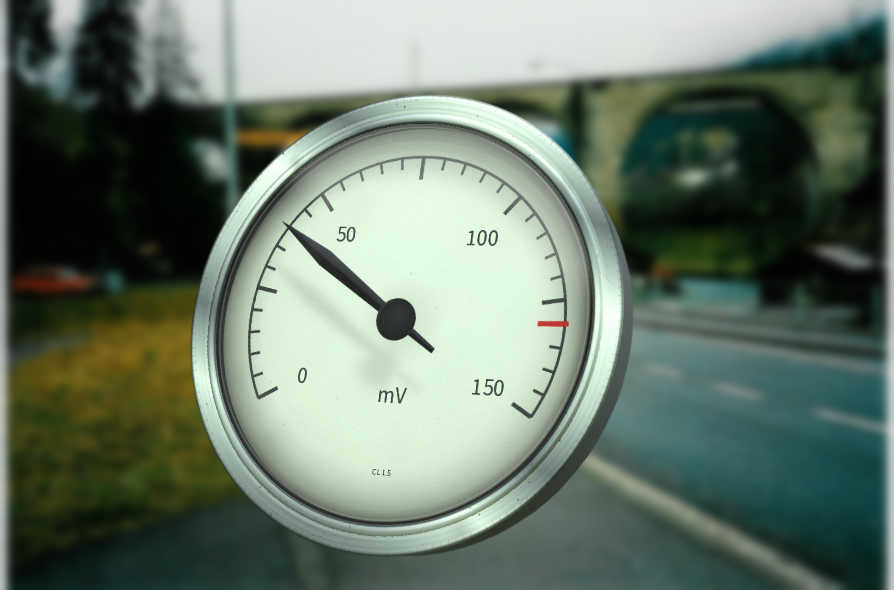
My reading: 40 (mV)
